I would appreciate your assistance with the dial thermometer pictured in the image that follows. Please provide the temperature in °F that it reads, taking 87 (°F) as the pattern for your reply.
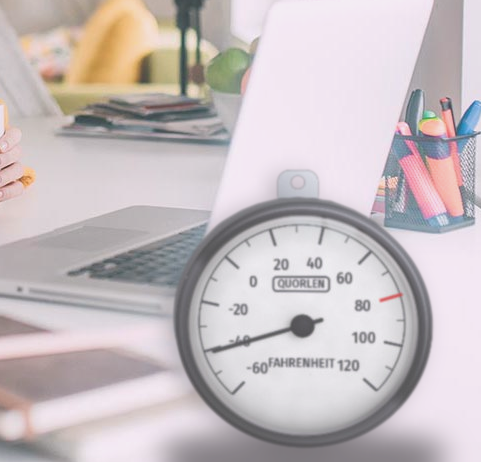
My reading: -40 (°F)
